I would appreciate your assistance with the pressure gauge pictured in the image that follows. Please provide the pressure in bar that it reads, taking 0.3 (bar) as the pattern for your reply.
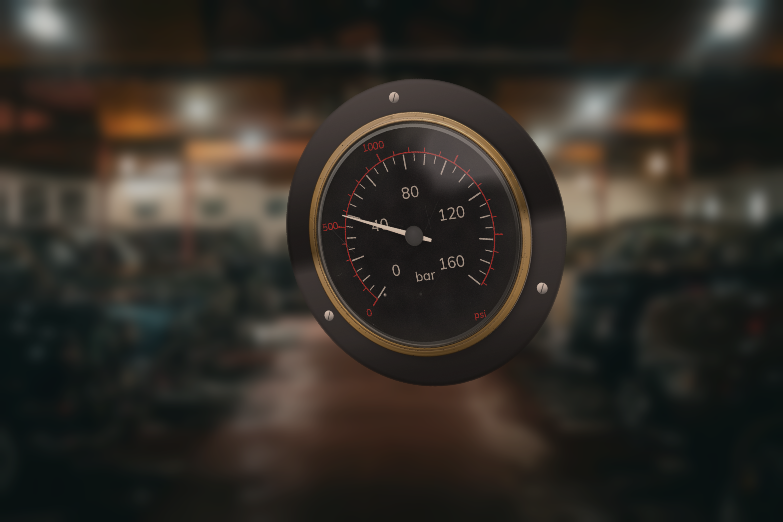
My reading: 40 (bar)
